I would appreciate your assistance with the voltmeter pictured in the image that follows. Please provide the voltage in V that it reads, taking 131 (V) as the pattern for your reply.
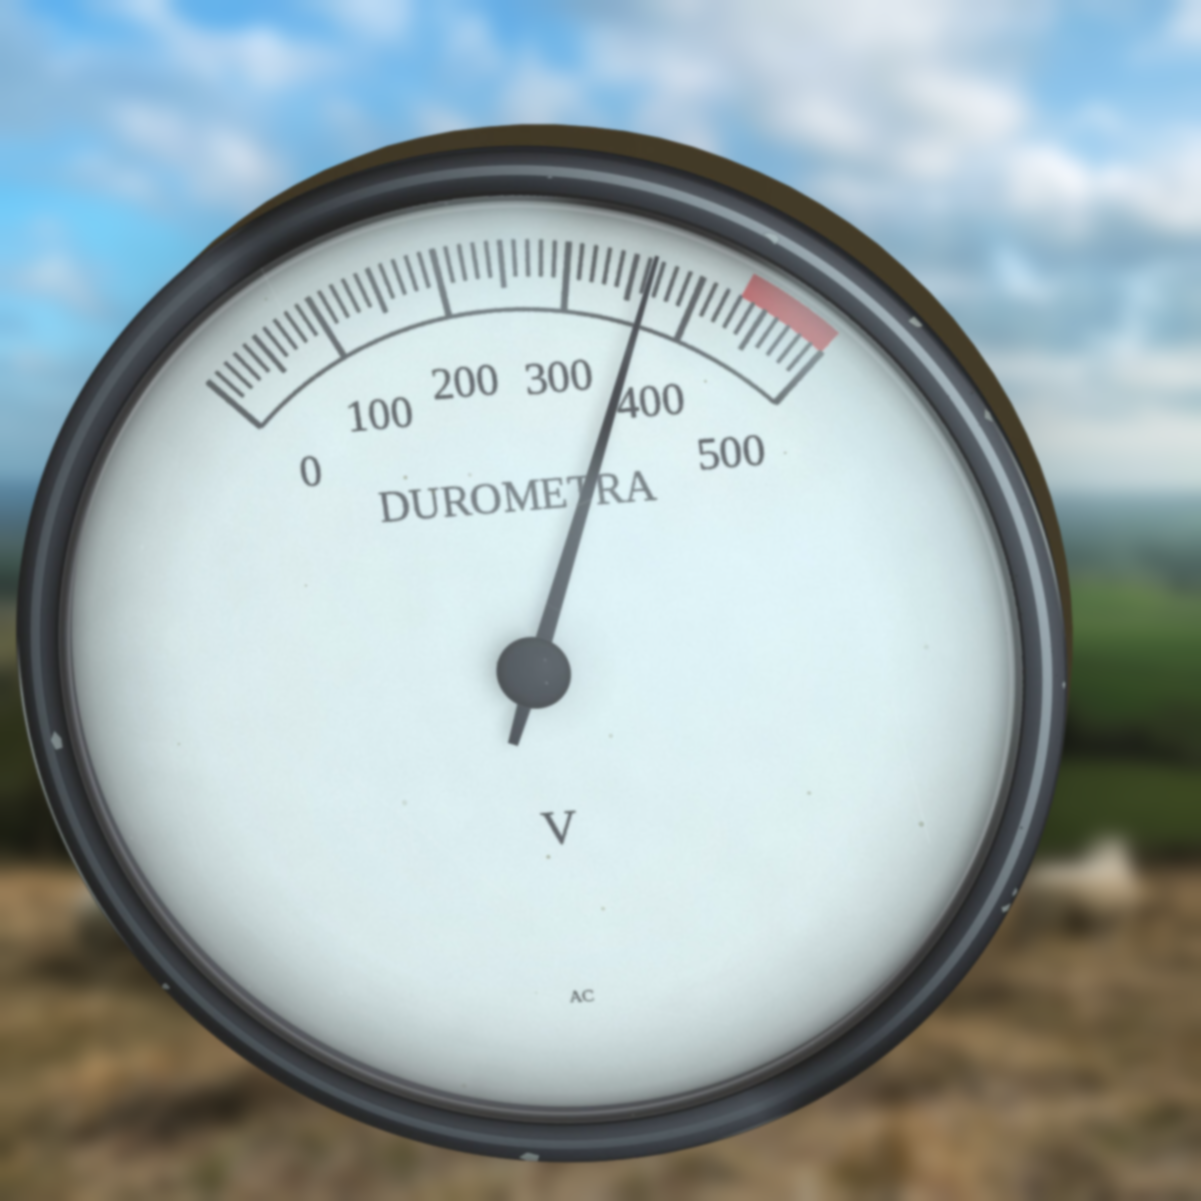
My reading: 365 (V)
